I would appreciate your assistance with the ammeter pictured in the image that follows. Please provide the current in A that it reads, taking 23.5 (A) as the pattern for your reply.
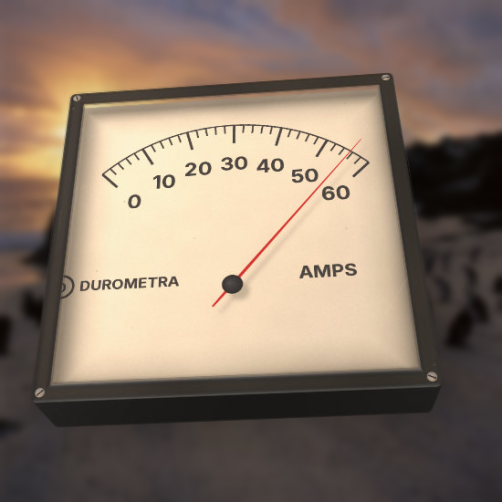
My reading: 56 (A)
